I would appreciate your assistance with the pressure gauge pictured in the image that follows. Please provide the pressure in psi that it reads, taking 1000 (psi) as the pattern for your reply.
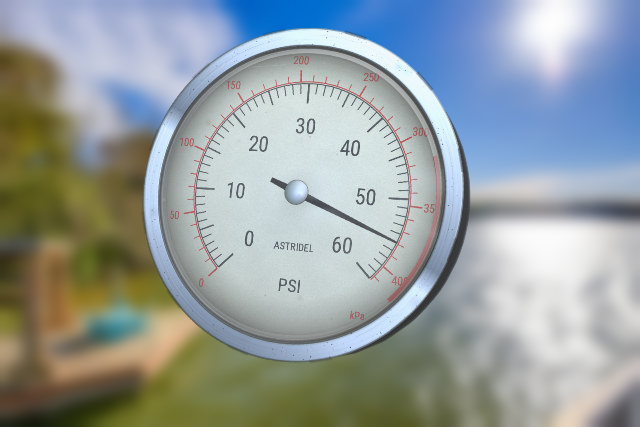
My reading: 55 (psi)
